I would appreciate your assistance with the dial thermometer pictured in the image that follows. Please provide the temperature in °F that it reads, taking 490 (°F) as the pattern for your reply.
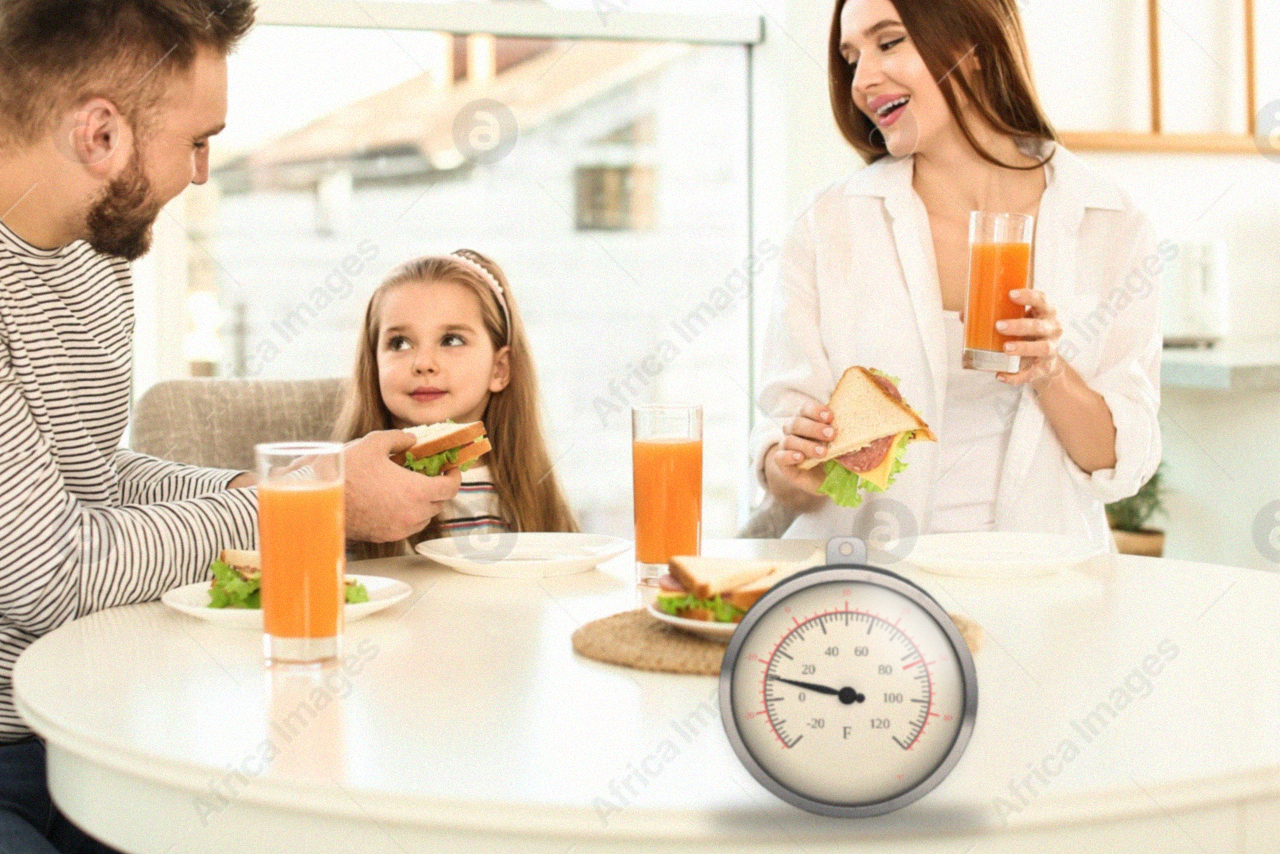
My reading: 10 (°F)
